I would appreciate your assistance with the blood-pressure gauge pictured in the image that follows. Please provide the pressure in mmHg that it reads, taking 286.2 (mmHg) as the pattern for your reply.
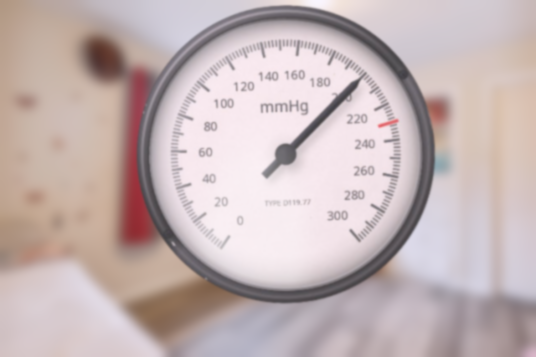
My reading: 200 (mmHg)
